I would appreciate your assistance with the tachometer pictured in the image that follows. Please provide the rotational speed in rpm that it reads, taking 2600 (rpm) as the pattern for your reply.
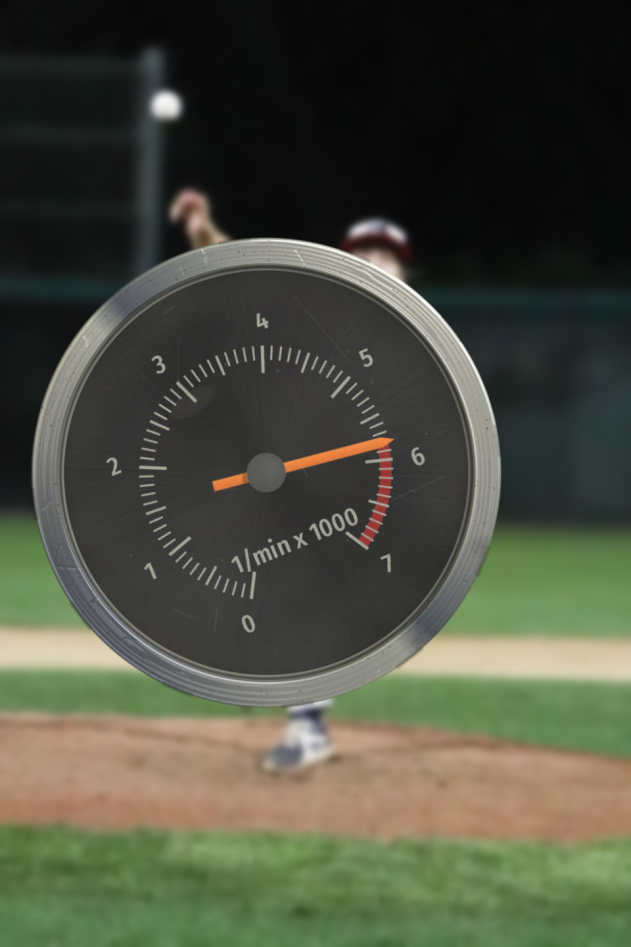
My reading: 5800 (rpm)
